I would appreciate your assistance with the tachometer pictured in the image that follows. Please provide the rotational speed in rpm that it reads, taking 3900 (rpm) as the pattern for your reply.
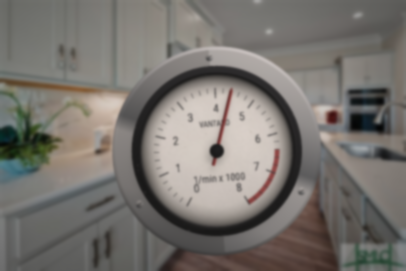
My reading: 4400 (rpm)
